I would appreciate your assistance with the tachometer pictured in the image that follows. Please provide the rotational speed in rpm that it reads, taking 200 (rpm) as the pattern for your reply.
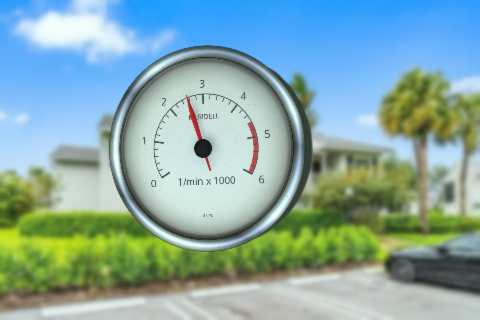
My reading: 2600 (rpm)
